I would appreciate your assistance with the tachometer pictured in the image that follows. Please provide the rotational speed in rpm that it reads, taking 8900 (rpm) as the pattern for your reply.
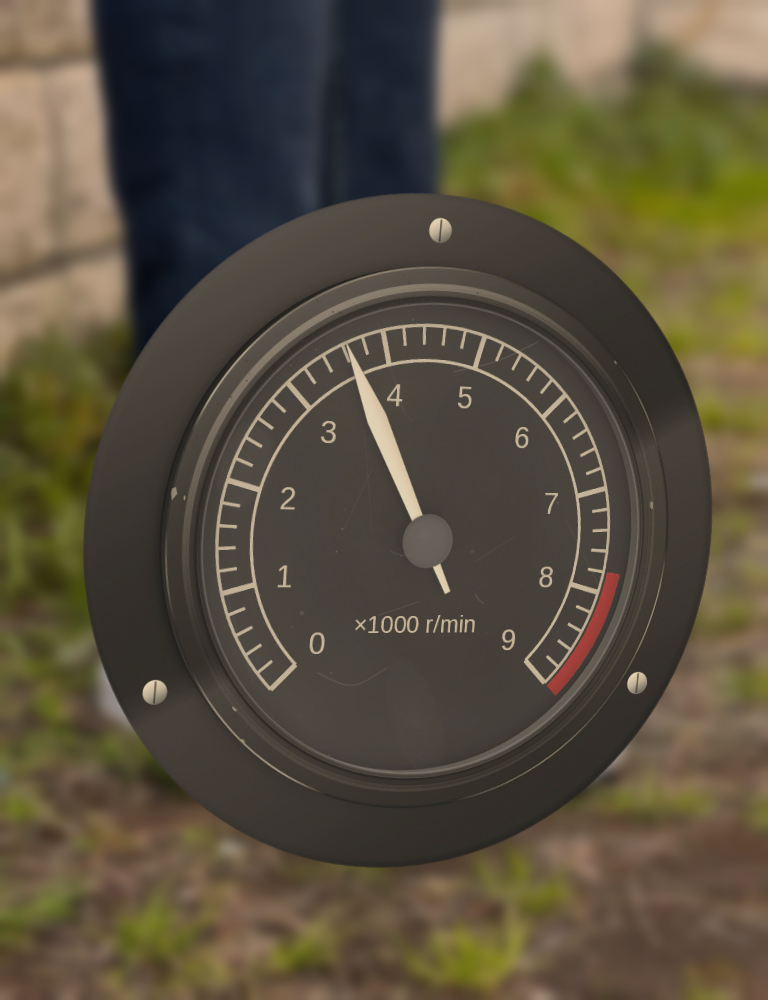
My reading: 3600 (rpm)
